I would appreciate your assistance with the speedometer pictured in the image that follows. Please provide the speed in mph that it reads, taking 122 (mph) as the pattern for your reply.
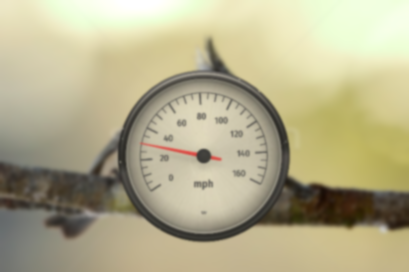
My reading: 30 (mph)
